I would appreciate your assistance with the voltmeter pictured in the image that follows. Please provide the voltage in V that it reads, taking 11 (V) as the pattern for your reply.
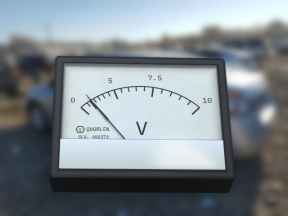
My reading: 2.5 (V)
